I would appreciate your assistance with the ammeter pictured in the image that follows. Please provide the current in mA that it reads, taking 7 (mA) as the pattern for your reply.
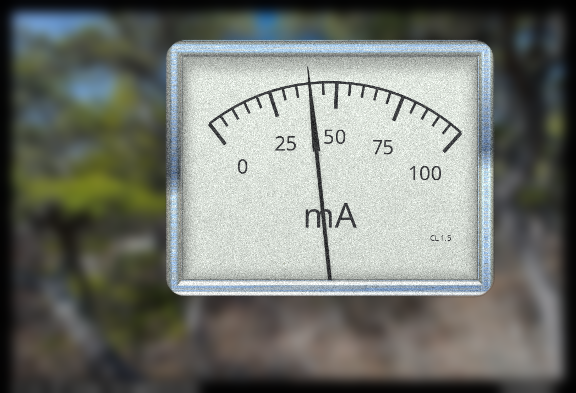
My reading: 40 (mA)
